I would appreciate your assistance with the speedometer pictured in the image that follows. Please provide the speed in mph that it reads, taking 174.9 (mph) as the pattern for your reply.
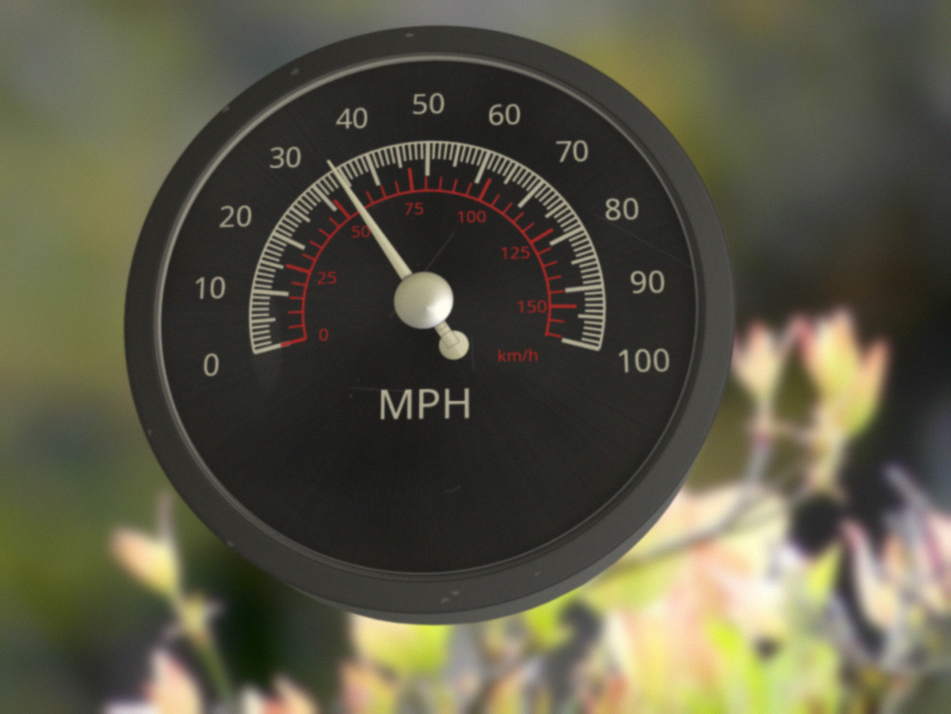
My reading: 34 (mph)
